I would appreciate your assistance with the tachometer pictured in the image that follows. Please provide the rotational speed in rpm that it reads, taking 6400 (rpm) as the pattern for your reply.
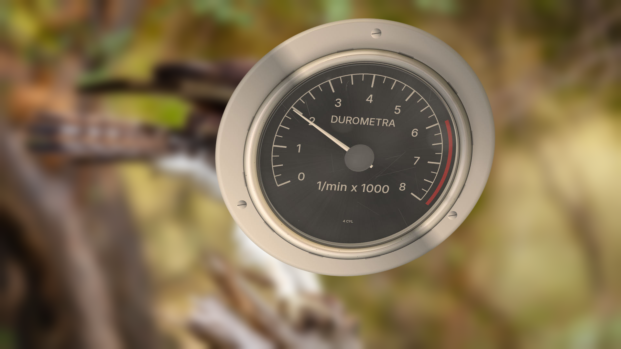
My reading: 2000 (rpm)
